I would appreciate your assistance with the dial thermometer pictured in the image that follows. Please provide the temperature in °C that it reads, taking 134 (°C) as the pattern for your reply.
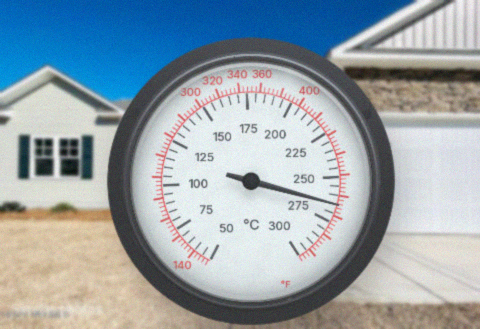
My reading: 265 (°C)
